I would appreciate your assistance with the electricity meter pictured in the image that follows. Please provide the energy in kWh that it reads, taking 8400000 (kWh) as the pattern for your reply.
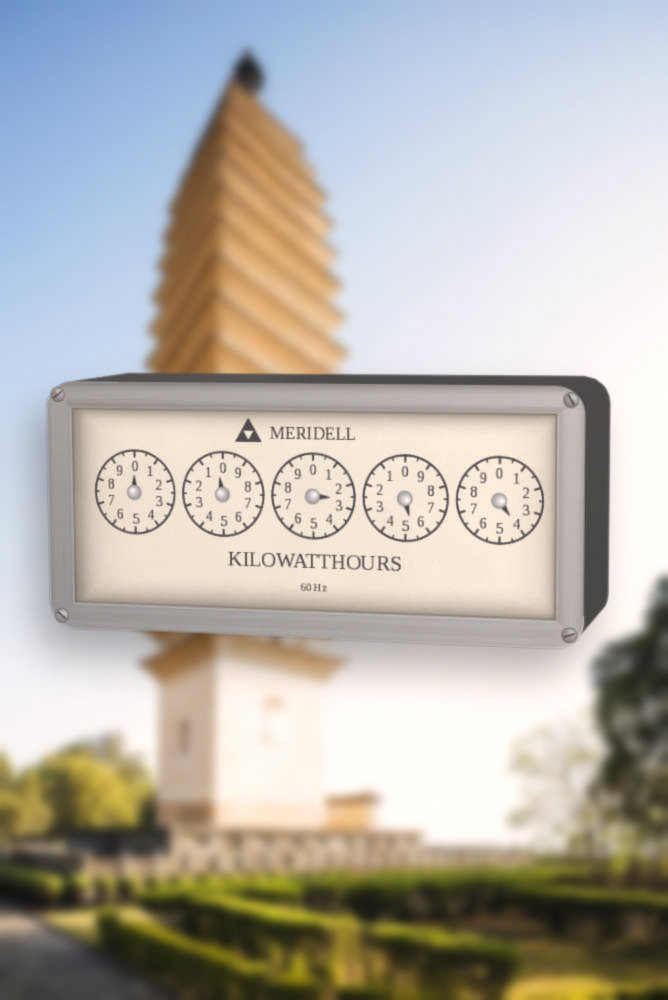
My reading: 254 (kWh)
